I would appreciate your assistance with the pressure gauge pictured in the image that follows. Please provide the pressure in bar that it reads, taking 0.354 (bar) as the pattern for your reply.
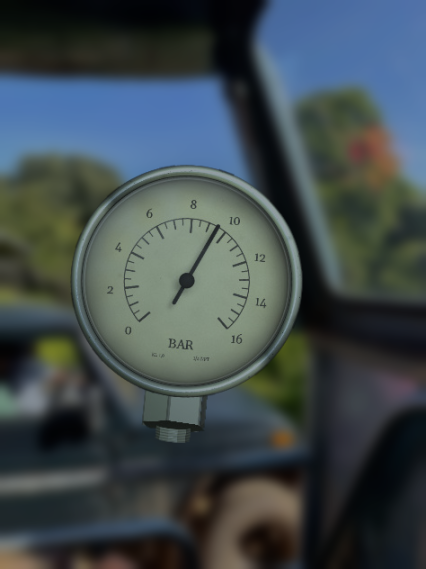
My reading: 9.5 (bar)
